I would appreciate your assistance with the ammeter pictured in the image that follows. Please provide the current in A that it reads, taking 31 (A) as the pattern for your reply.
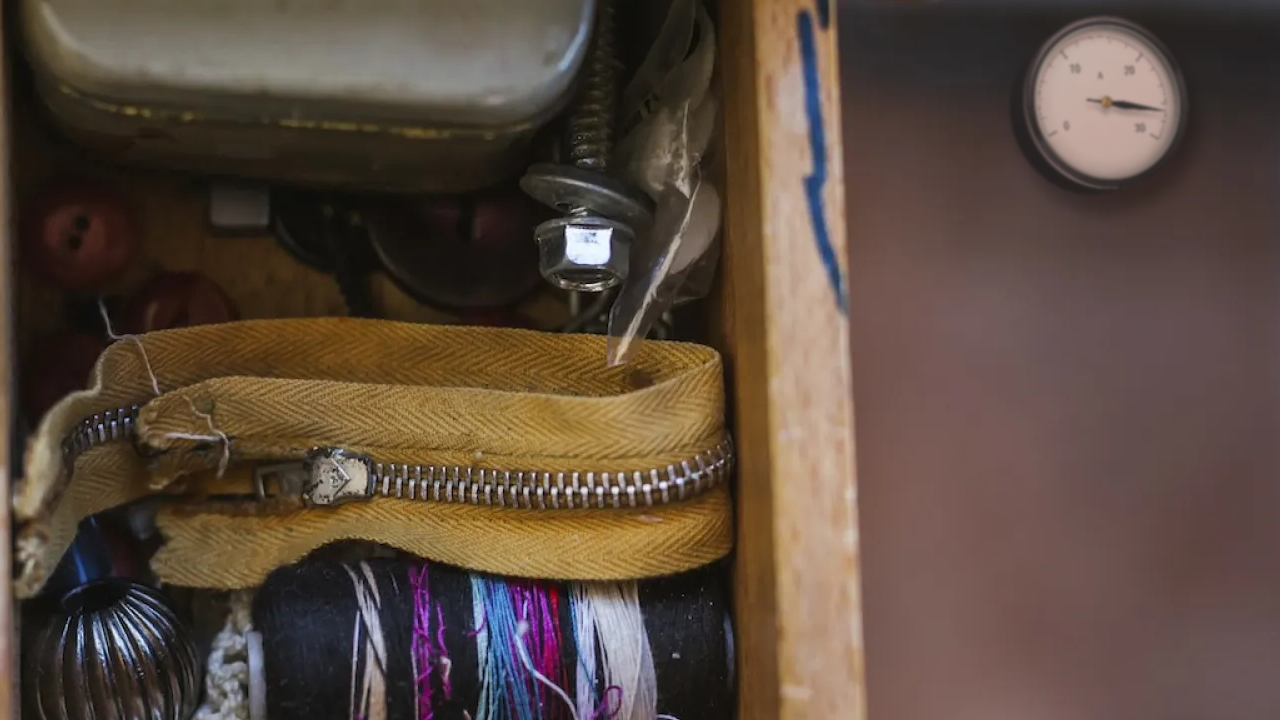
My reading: 27 (A)
